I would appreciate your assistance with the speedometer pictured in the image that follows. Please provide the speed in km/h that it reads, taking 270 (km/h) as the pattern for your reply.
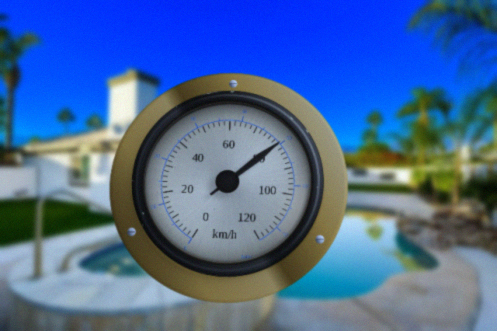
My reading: 80 (km/h)
